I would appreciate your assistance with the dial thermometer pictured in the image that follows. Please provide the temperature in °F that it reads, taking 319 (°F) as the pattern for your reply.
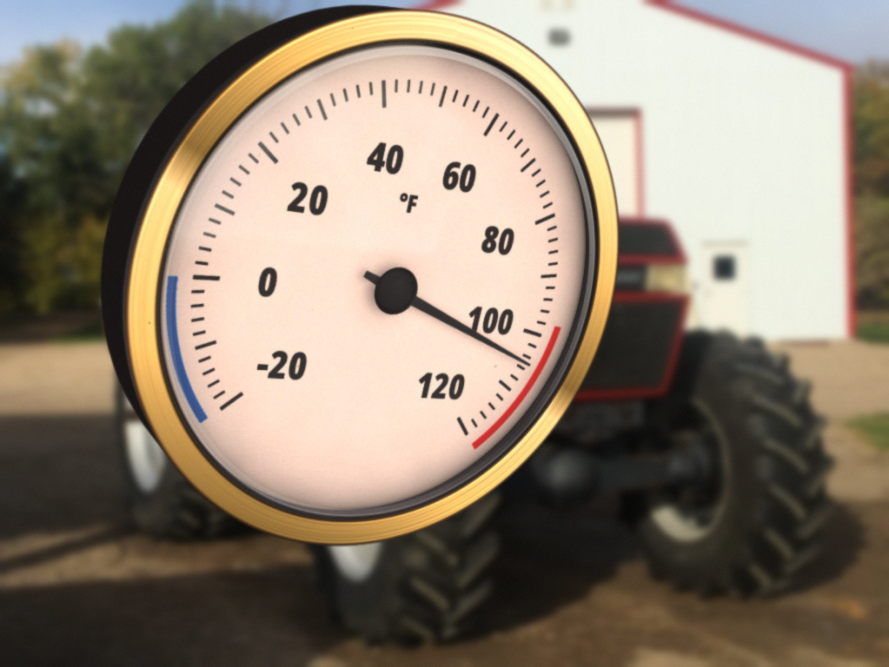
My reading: 105 (°F)
